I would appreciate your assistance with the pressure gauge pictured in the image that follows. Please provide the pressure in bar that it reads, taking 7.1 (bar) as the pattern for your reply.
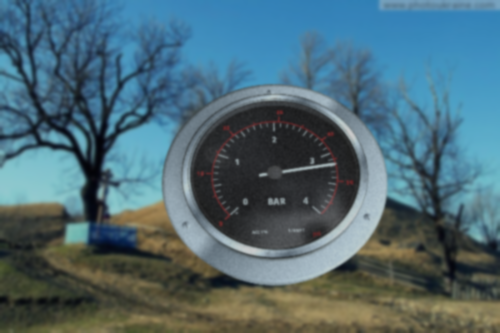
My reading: 3.2 (bar)
